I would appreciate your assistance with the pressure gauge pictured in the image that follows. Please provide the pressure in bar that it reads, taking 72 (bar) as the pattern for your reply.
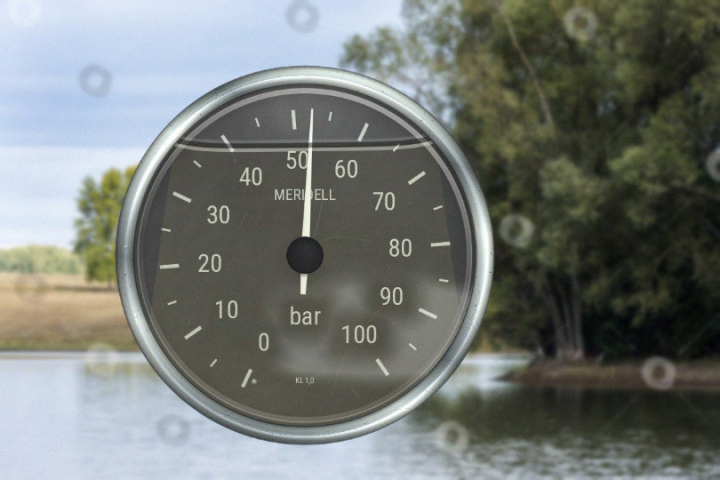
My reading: 52.5 (bar)
